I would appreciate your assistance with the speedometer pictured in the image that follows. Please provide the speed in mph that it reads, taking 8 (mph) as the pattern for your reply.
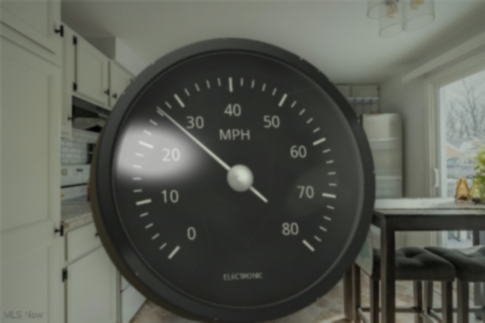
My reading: 26 (mph)
